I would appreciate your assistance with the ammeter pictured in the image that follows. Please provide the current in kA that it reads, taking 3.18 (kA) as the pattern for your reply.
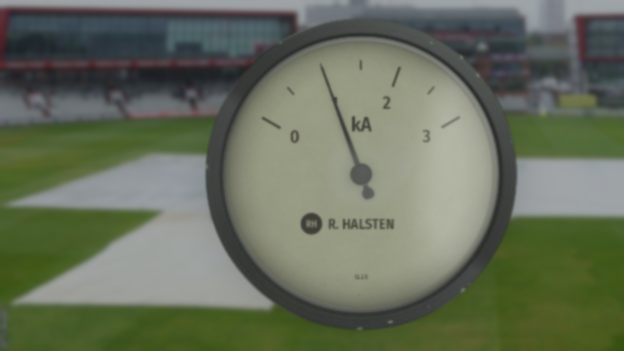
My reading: 1 (kA)
